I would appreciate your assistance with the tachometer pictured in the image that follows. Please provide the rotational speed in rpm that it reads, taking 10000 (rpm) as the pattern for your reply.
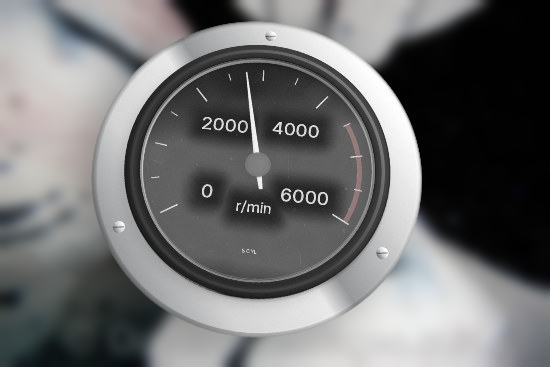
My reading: 2750 (rpm)
